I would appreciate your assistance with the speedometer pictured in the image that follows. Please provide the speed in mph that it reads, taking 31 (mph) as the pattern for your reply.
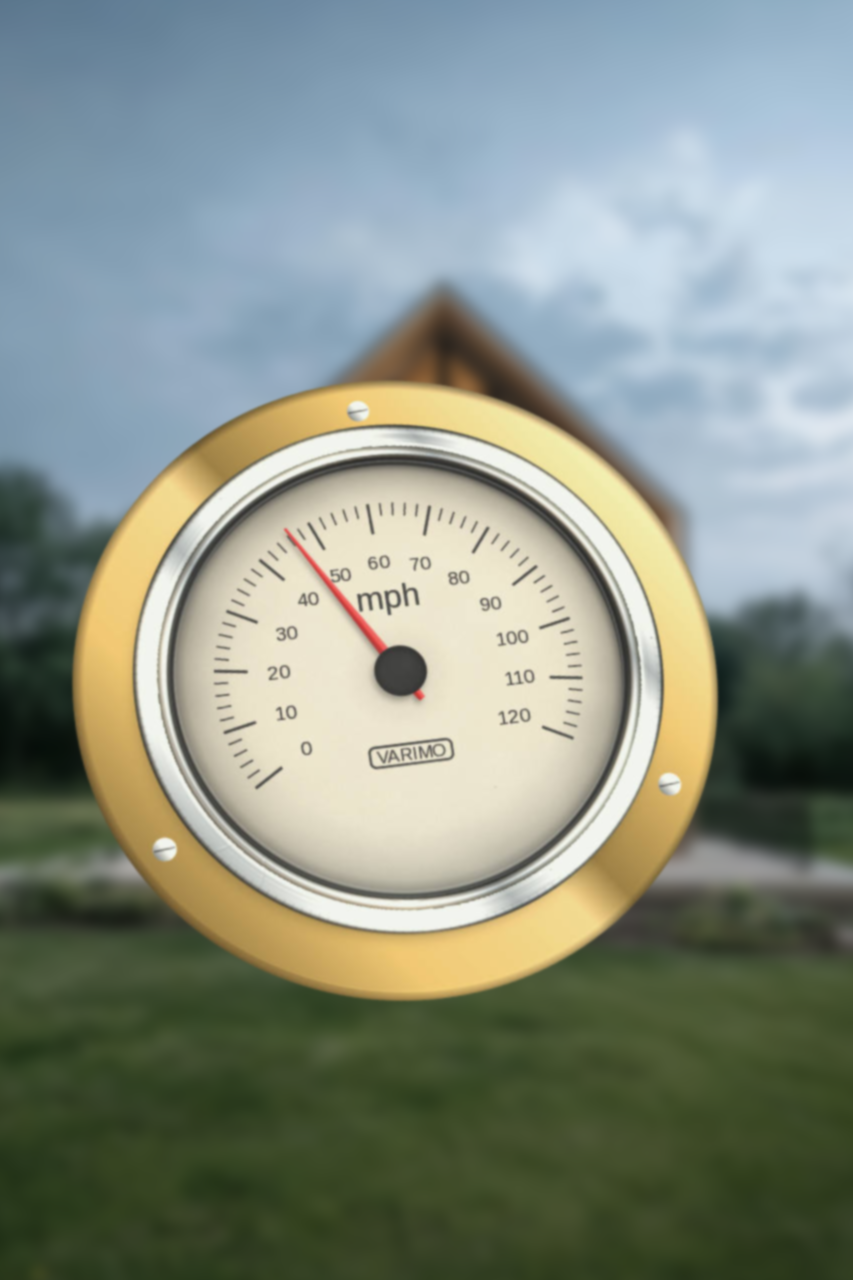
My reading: 46 (mph)
